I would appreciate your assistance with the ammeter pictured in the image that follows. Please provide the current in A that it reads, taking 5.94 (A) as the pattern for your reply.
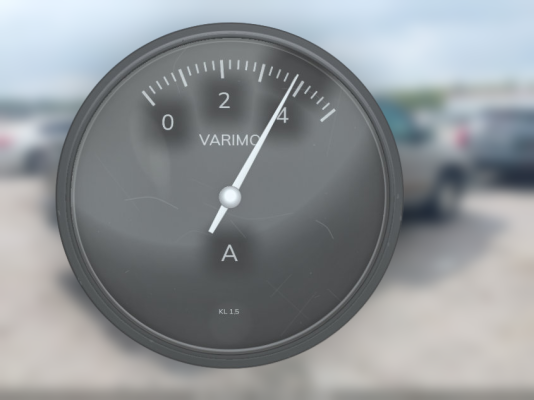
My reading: 3.8 (A)
